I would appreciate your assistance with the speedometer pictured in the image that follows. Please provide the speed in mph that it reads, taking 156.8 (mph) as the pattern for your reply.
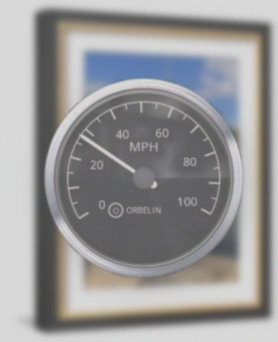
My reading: 27.5 (mph)
